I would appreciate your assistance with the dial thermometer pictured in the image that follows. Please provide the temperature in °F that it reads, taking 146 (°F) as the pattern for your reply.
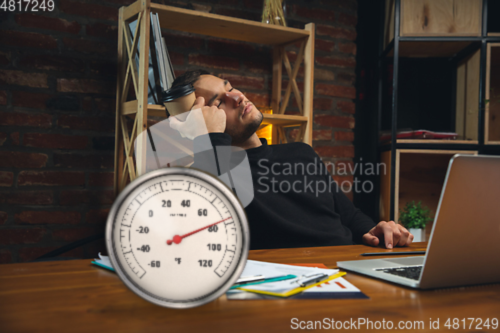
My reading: 76 (°F)
